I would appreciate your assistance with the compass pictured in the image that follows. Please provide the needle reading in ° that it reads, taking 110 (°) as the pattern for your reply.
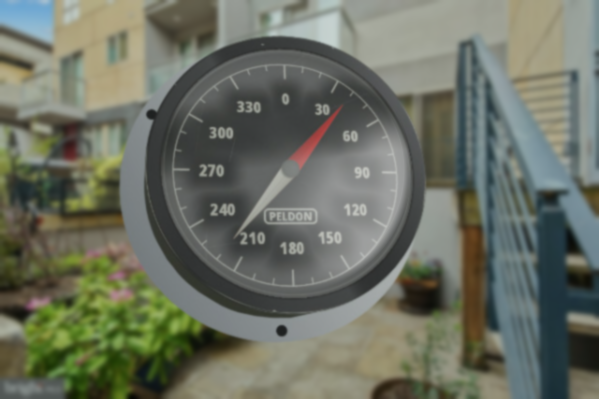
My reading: 40 (°)
